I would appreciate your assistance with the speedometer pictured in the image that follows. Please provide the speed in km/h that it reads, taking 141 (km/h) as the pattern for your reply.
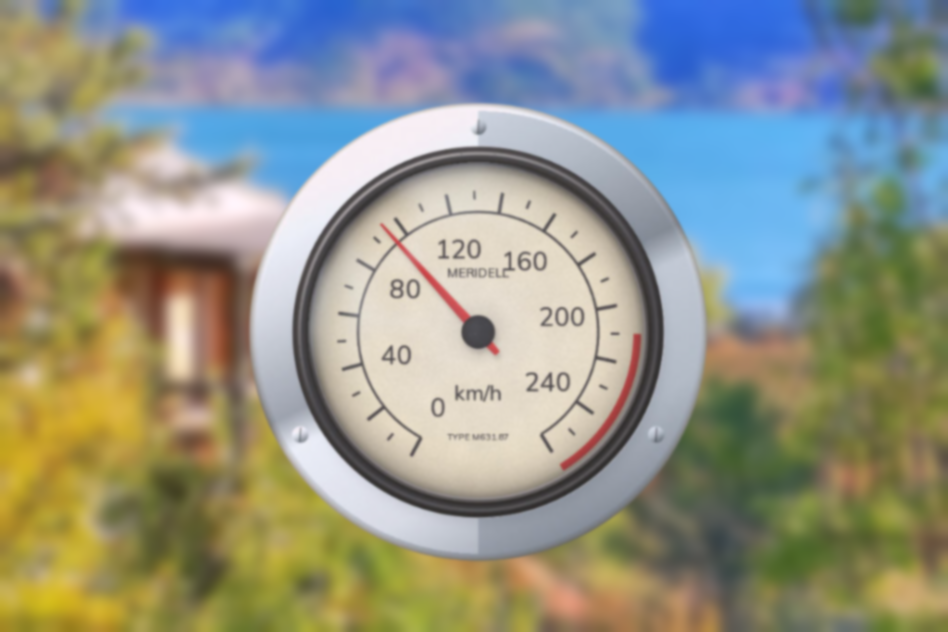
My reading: 95 (km/h)
